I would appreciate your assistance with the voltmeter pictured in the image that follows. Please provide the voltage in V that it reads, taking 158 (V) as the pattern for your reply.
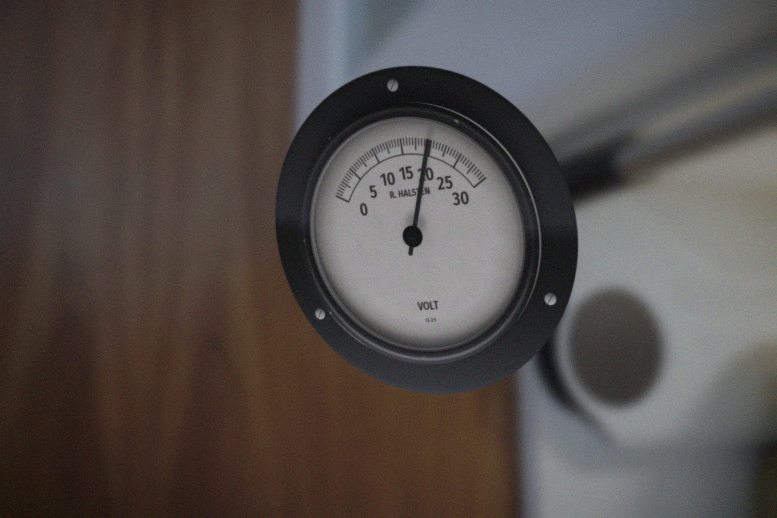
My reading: 20 (V)
